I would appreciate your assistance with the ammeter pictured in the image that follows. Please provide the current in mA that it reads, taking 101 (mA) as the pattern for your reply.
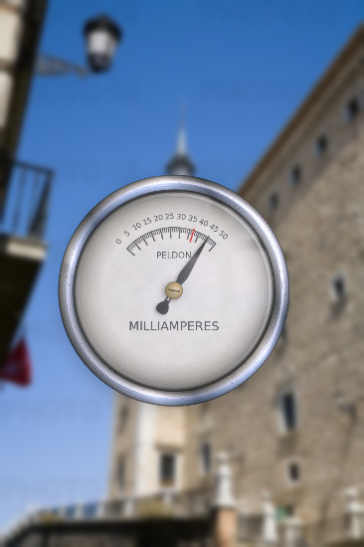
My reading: 45 (mA)
